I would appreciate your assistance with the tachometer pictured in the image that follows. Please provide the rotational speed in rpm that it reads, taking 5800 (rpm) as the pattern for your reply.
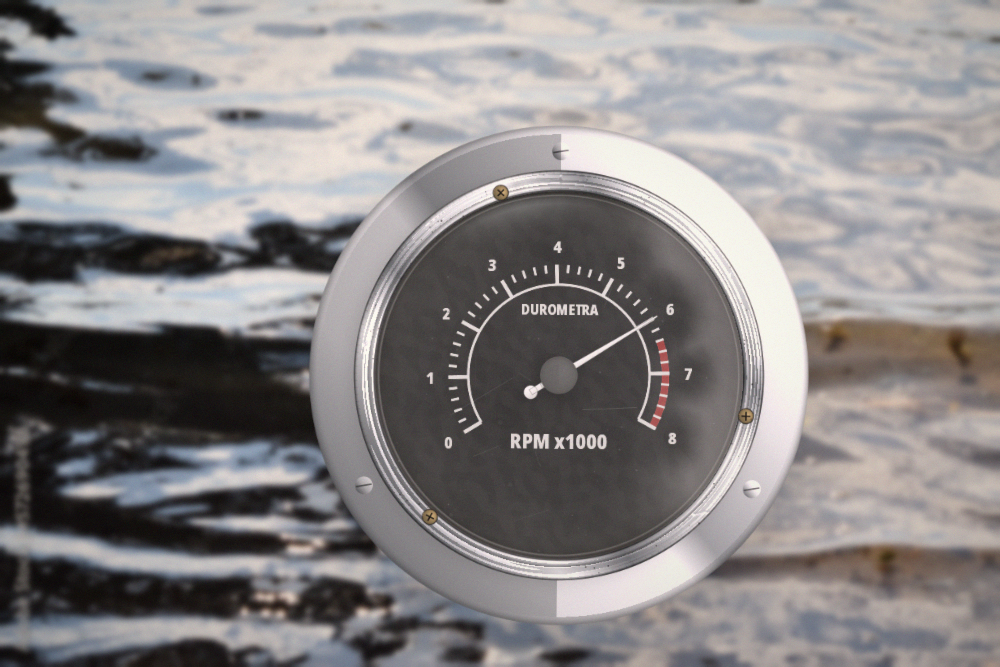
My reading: 6000 (rpm)
